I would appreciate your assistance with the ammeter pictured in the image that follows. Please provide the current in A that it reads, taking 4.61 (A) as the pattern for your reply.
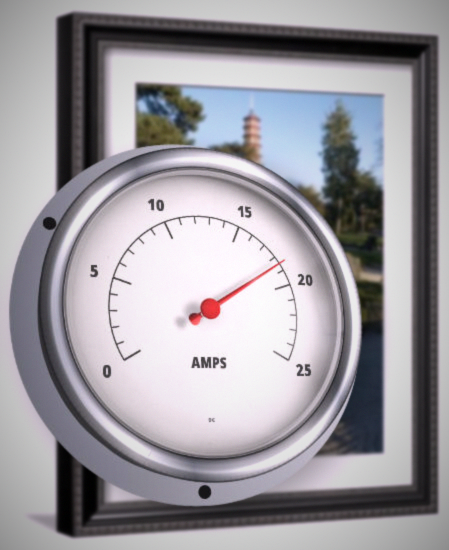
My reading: 18.5 (A)
